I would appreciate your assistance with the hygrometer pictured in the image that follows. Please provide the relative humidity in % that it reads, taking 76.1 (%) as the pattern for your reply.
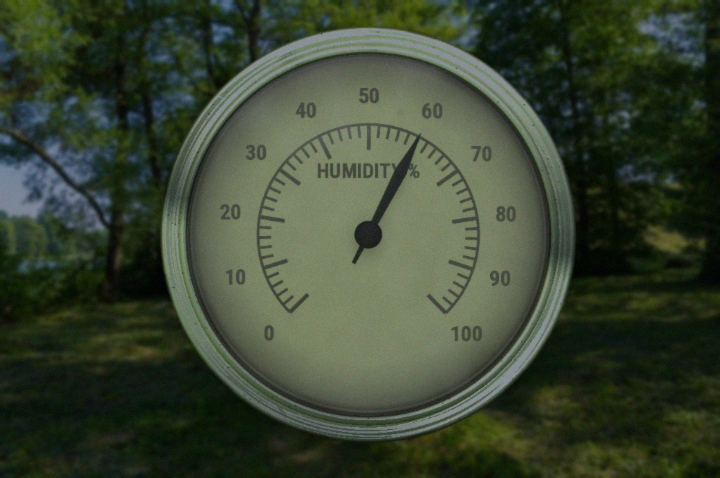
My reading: 60 (%)
